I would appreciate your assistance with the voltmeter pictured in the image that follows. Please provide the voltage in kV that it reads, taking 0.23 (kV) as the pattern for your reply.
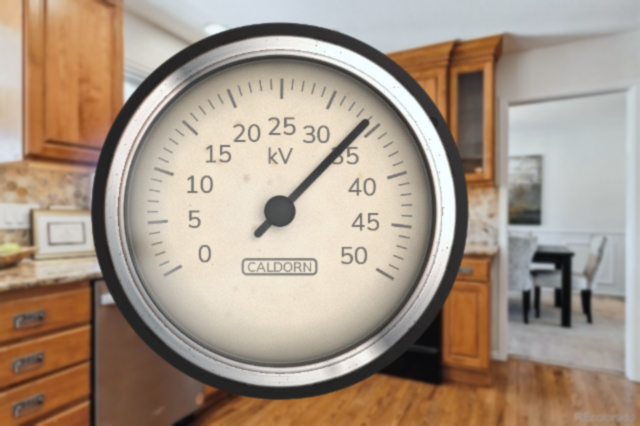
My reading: 34 (kV)
